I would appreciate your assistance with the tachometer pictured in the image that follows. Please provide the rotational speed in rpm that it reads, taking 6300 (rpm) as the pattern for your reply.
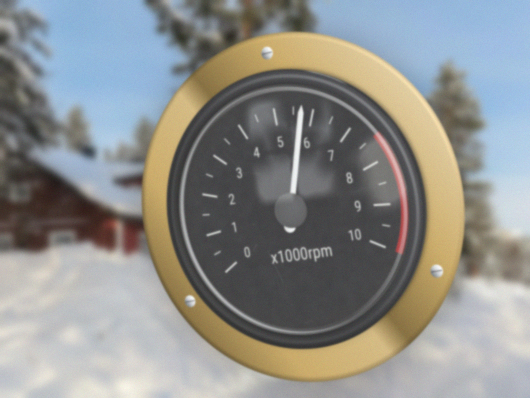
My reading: 5750 (rpm)
